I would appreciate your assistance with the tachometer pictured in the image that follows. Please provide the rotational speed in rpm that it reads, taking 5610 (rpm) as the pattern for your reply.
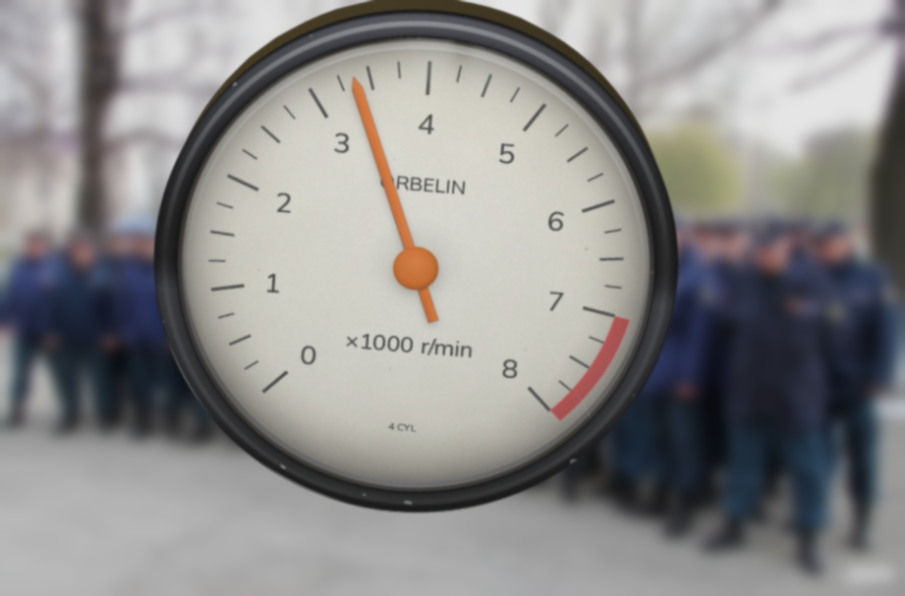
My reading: 3375 (rpm)
